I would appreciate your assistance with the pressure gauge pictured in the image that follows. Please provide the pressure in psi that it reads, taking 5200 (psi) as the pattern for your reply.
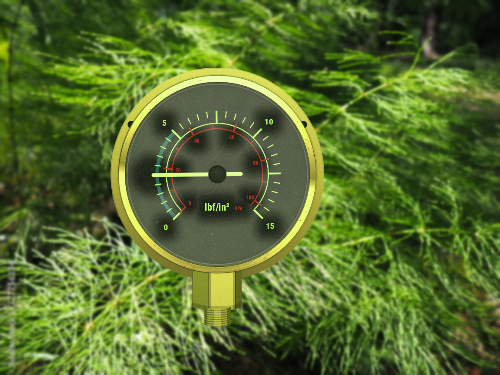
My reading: 2.5 (psi)
